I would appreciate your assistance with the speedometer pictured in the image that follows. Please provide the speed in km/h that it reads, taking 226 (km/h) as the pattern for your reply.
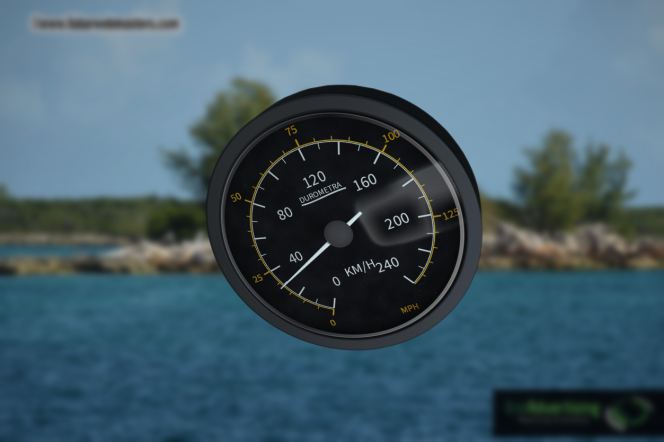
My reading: 30 (km/h)
